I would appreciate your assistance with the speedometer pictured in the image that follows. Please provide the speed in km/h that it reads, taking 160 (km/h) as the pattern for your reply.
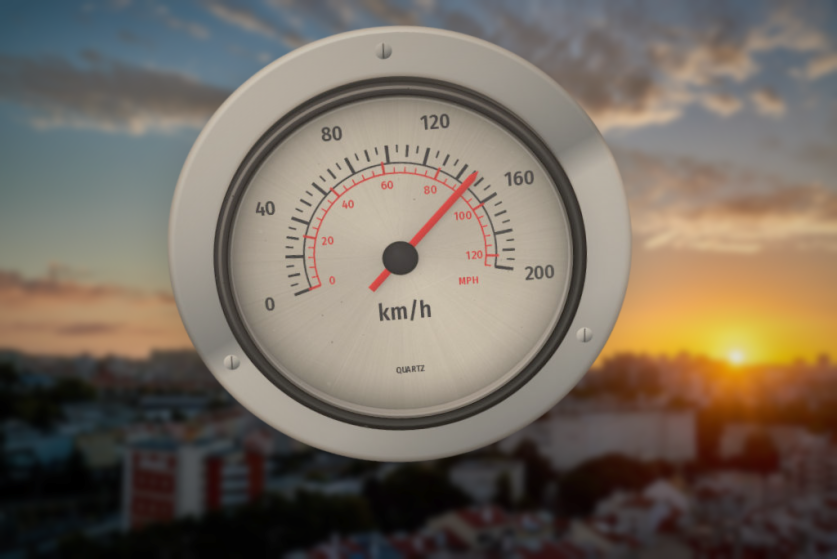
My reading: 145 (km/h)
